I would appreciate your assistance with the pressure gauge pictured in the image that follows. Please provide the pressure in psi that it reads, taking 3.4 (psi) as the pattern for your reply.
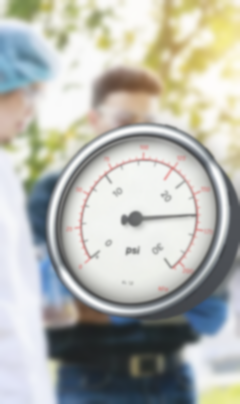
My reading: 24 (psi)
